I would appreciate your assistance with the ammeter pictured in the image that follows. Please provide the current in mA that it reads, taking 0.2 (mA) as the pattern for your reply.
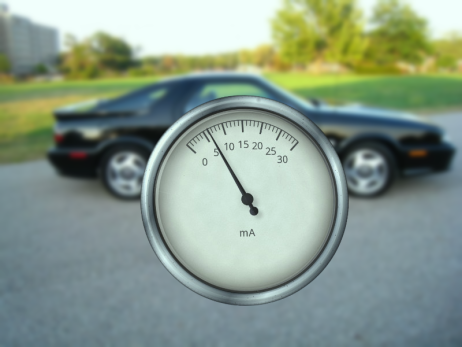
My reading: 6 (mA)
